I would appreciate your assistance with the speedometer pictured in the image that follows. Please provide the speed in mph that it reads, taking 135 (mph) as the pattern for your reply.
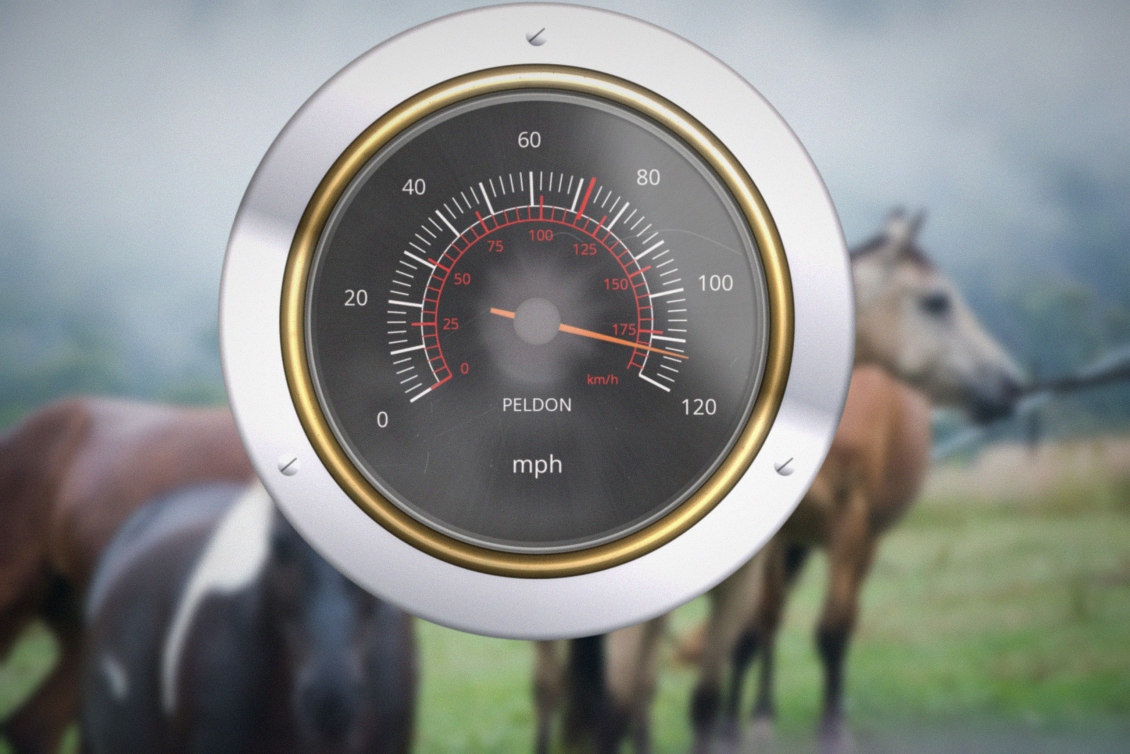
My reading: 113 (mph)
